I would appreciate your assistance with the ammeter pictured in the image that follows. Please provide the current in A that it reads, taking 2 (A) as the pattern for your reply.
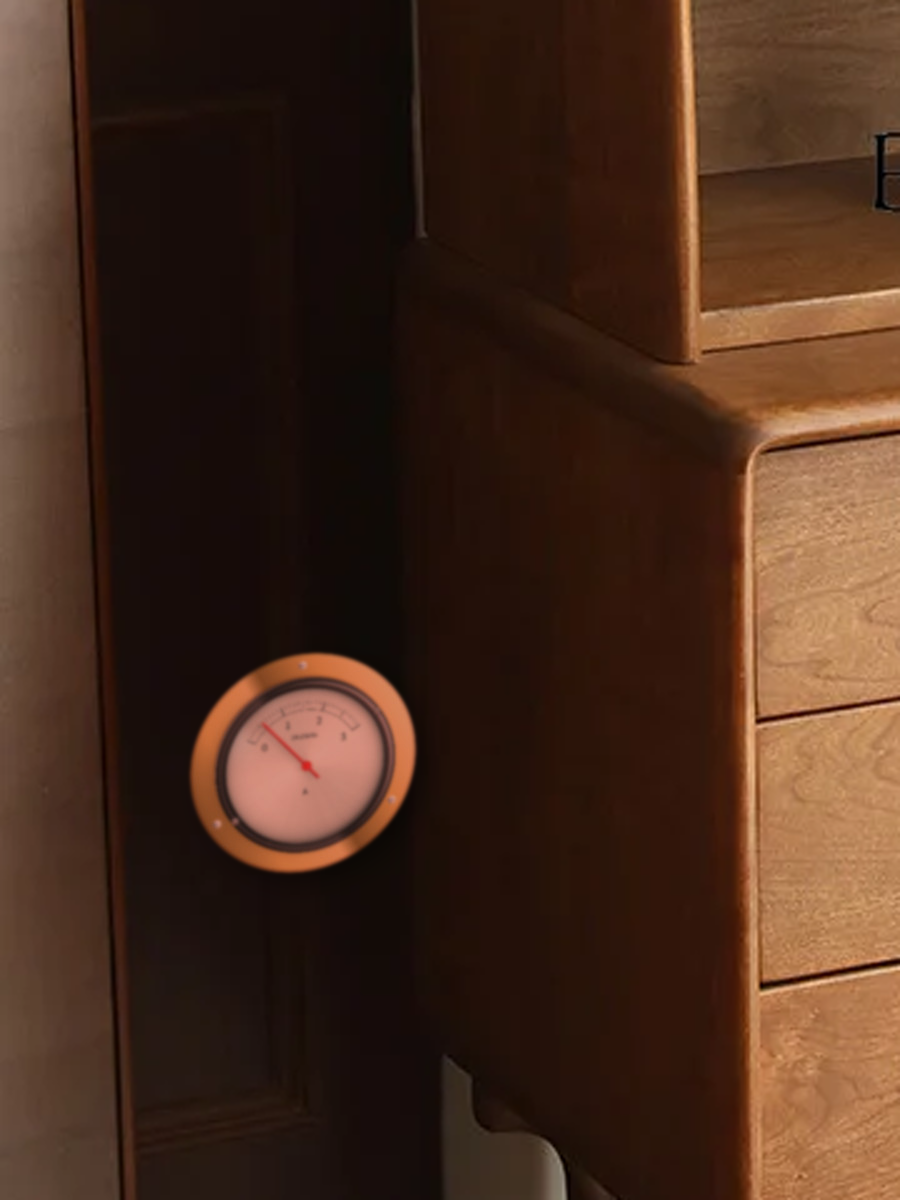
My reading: 0.5 (A)
